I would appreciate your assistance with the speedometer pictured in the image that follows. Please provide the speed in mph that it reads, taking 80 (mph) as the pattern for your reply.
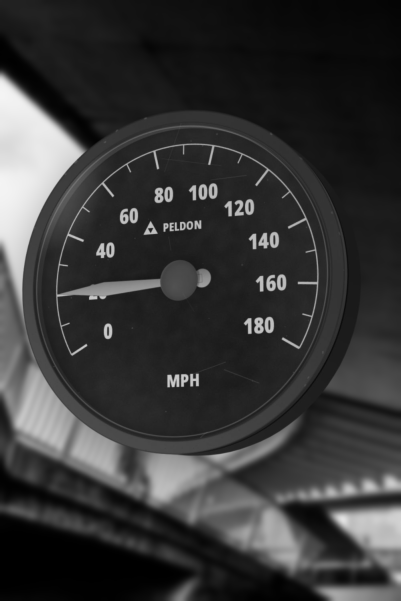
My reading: 20 (mph)
